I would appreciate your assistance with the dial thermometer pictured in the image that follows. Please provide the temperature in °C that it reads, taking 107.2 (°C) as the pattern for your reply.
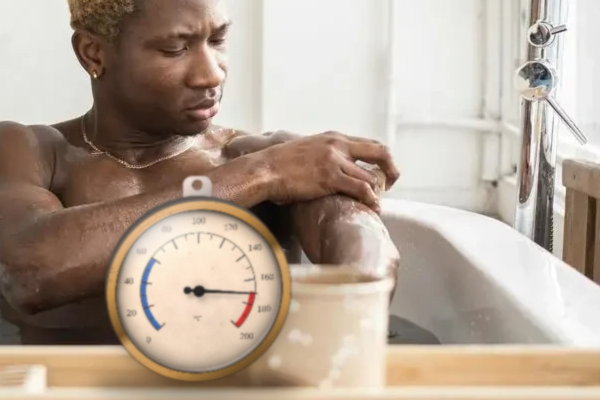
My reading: 170 (°C)
